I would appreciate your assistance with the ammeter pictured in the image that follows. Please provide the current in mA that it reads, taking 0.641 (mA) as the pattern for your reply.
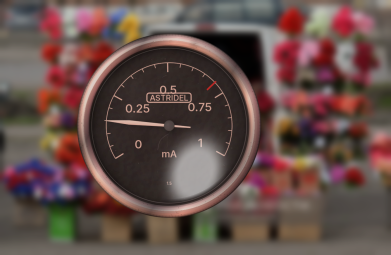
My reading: 0.15 (mA)
